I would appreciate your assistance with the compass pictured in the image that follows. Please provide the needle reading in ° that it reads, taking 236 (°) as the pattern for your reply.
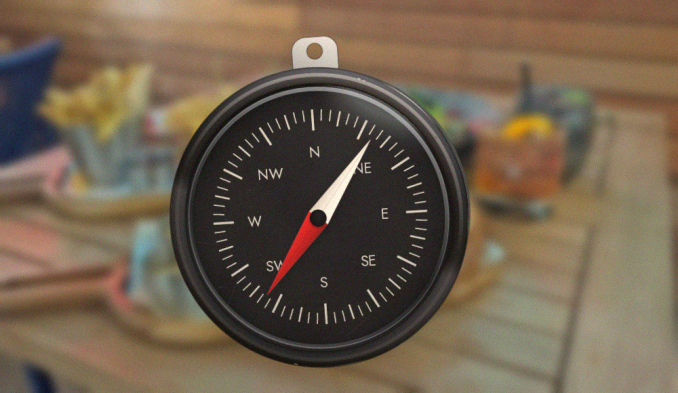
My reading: 217.5 (°)
